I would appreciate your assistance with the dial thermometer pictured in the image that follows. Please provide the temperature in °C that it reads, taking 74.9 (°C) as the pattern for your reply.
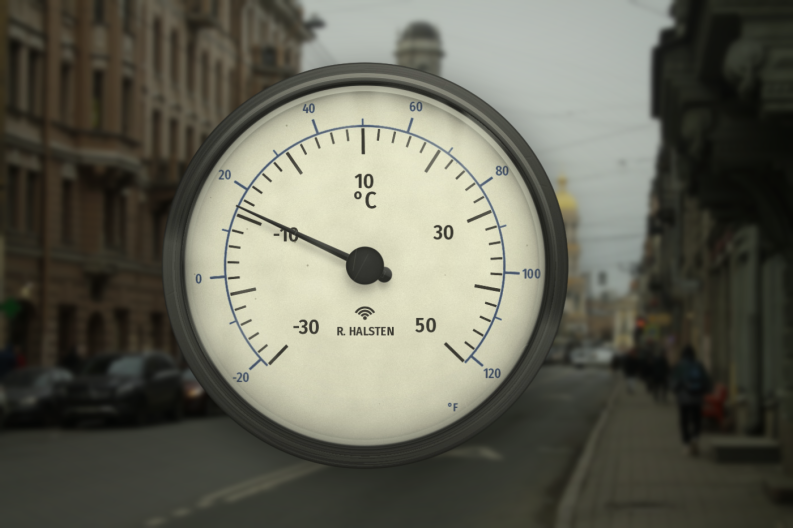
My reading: -9 (°C)
